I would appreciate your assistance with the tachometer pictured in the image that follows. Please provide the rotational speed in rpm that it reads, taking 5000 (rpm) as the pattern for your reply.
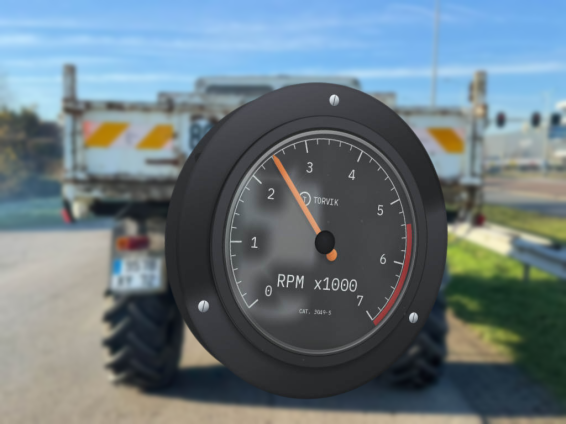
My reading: 2400 (rpm)
